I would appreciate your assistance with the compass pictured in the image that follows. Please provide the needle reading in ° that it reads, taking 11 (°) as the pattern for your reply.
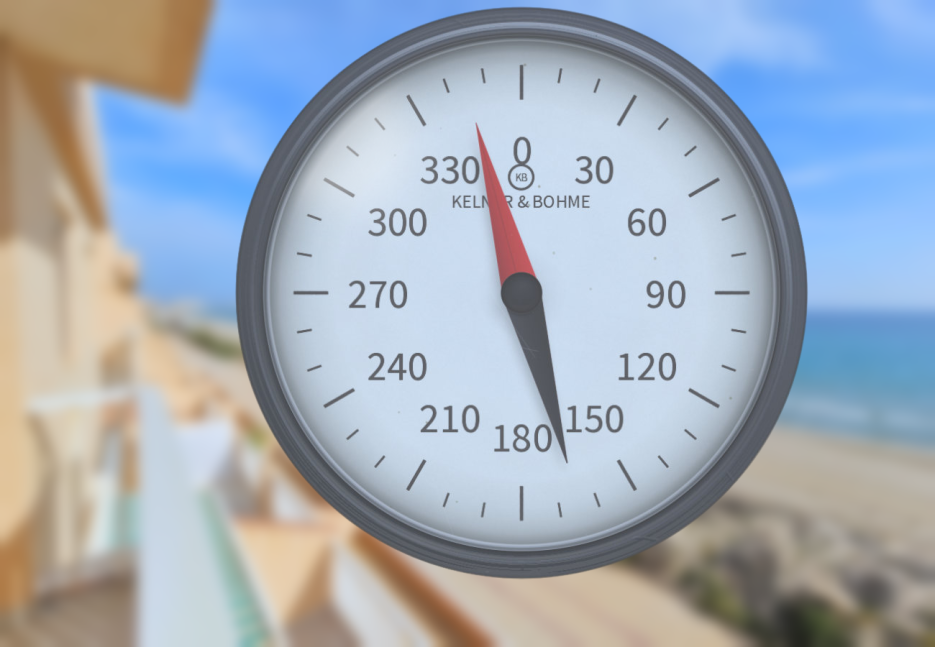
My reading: 345 (°)
